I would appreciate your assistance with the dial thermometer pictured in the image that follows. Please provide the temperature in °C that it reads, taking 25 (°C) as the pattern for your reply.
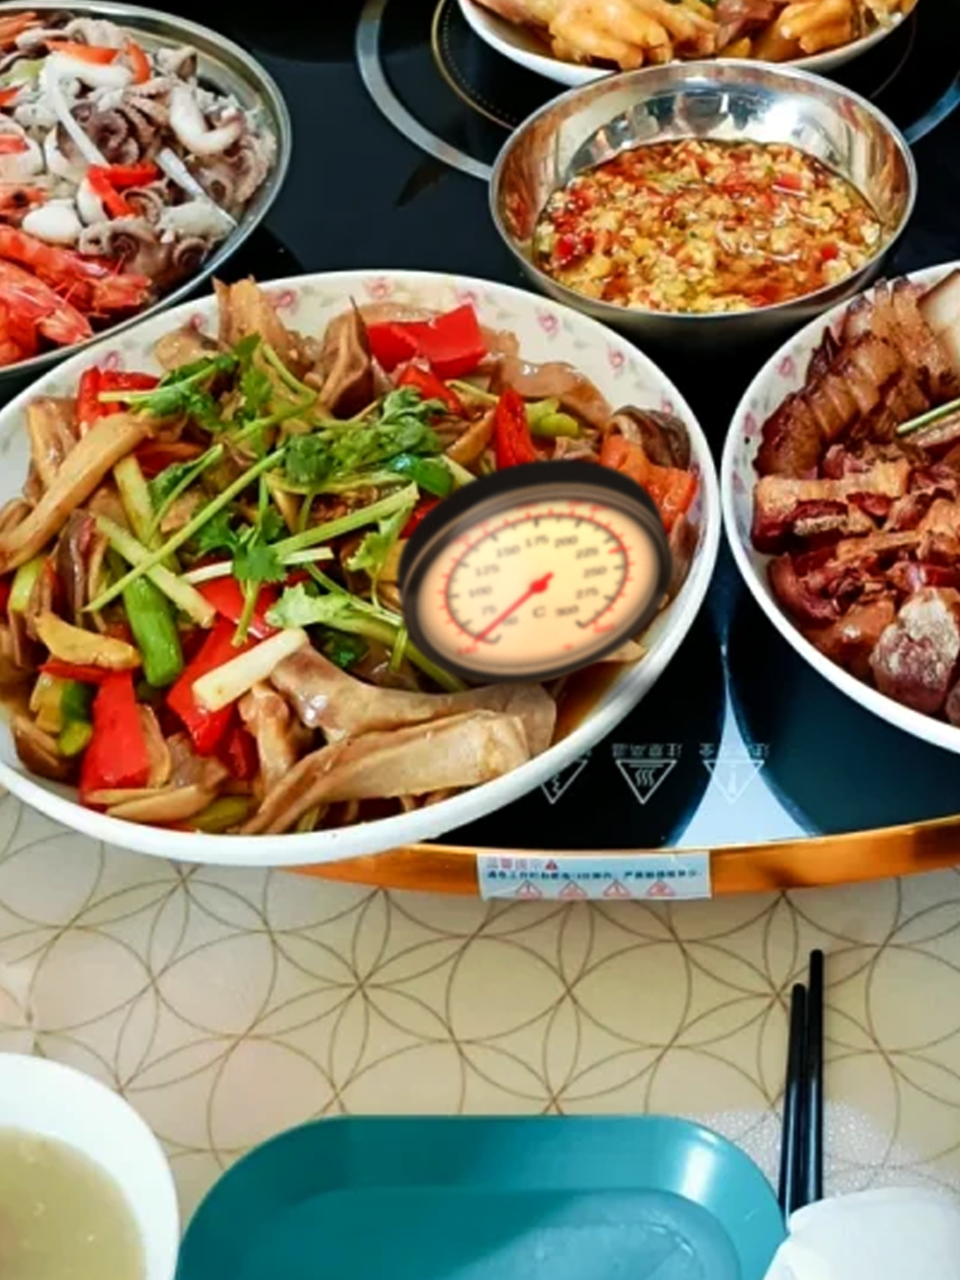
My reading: 62.5 (°C)
